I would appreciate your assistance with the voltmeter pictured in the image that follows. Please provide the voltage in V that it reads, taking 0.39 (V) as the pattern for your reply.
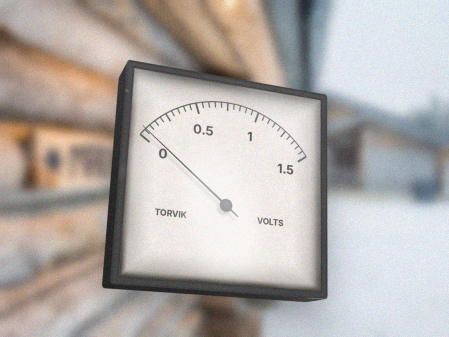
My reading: 0.05 (V)
